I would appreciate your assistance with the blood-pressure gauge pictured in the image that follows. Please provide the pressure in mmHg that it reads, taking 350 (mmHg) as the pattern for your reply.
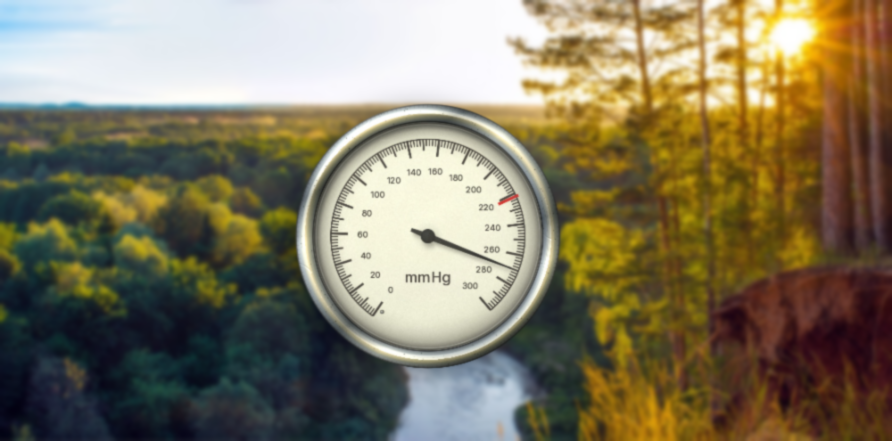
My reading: 270 (mmHg)
